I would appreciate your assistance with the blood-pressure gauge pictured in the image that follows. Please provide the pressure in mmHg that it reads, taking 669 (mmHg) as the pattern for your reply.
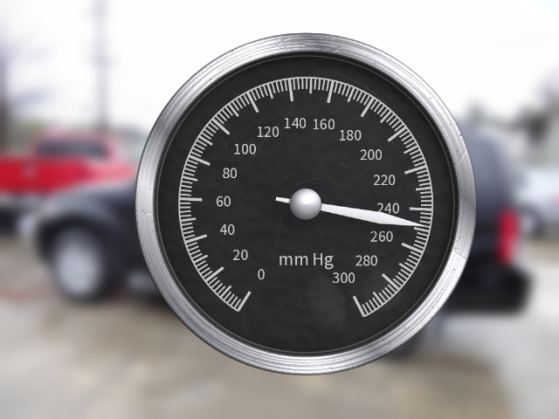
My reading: 248 (mmHg)
